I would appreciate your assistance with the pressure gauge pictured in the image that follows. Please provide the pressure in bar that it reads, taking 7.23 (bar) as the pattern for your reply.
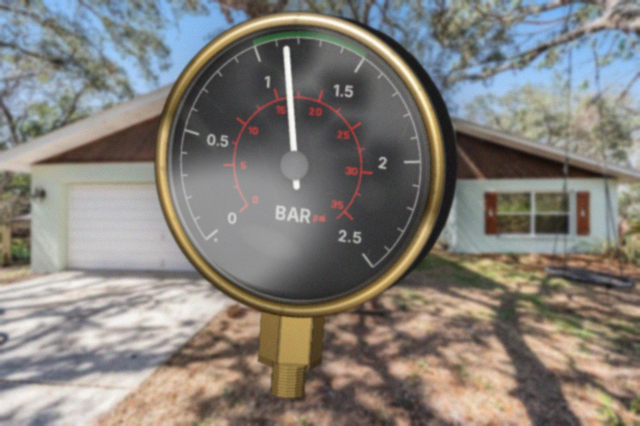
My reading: 1.15 (bar)
